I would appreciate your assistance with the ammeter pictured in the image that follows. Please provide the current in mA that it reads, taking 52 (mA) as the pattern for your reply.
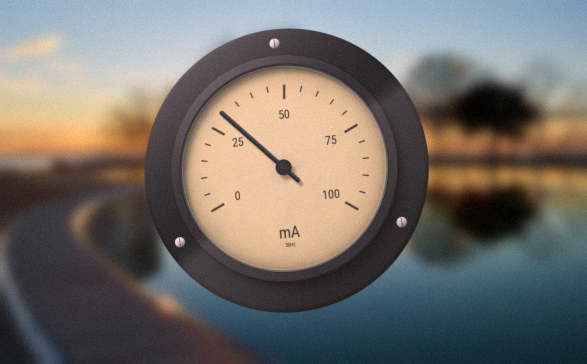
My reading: 30 (mA)
